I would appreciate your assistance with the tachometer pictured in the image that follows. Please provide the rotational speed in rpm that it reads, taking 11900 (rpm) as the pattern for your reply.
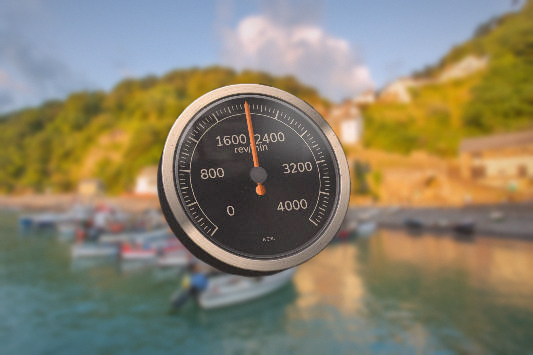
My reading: 2000 (rpm)
